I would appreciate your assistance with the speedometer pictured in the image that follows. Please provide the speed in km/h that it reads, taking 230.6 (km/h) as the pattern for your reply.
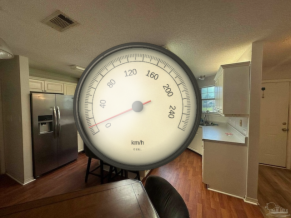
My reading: 10 (km/h)
